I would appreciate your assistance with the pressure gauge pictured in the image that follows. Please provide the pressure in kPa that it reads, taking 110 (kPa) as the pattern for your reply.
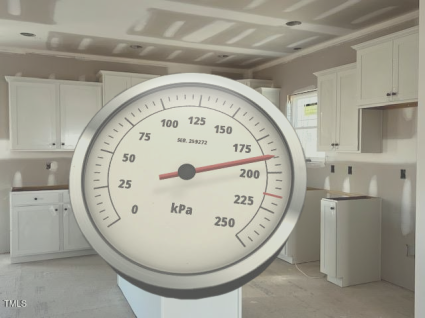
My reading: 190 (kPa)
